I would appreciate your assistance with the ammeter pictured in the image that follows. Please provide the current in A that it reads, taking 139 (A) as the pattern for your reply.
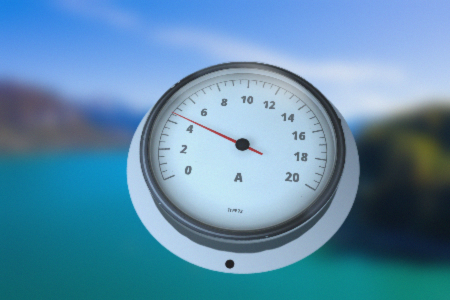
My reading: 4.5 (A)
